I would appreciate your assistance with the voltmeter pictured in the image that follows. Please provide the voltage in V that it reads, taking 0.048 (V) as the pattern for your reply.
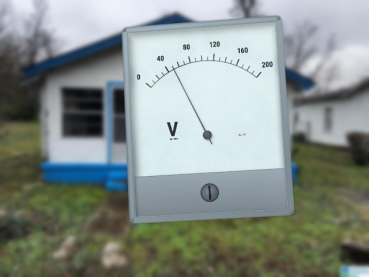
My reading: 50 (V)
